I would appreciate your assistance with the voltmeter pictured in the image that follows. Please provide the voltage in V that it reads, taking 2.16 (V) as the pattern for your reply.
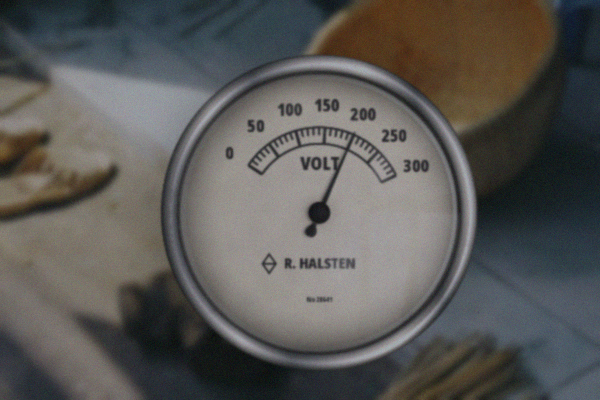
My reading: 200 (V)
